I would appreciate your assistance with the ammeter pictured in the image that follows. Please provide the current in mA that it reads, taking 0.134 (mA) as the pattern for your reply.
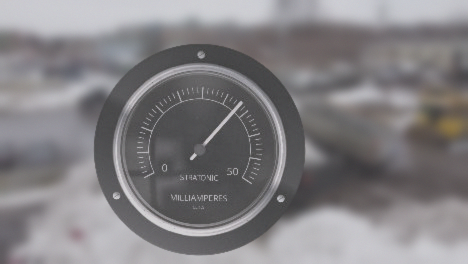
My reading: 33 (mA)
